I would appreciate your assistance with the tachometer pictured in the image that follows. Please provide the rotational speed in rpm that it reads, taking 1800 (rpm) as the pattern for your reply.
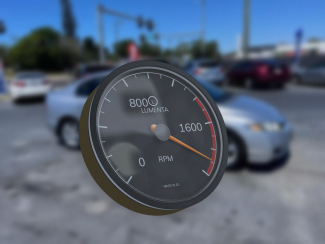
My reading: 1900 (rpm)
